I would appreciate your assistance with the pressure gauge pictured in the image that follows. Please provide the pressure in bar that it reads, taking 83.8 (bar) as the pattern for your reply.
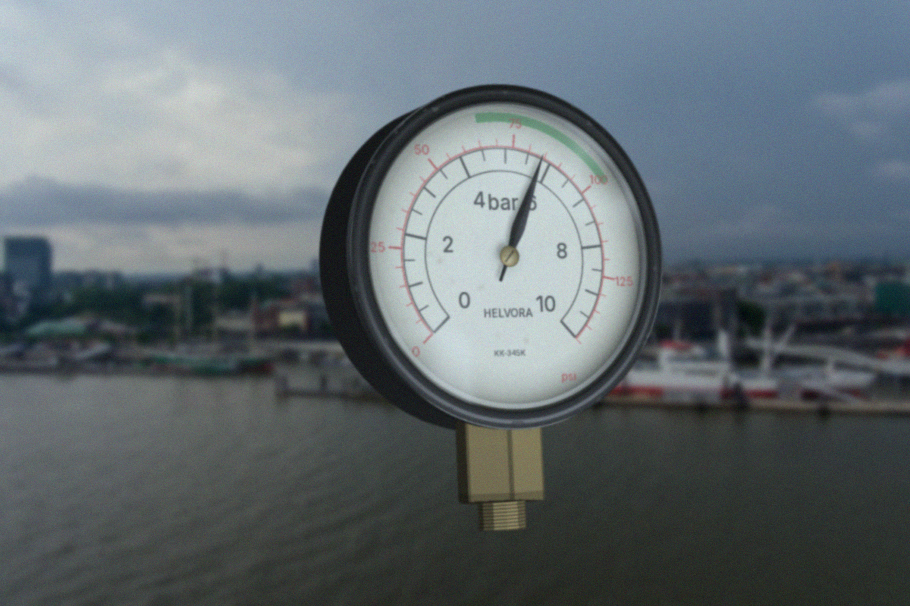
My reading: 5.75 (bar)
